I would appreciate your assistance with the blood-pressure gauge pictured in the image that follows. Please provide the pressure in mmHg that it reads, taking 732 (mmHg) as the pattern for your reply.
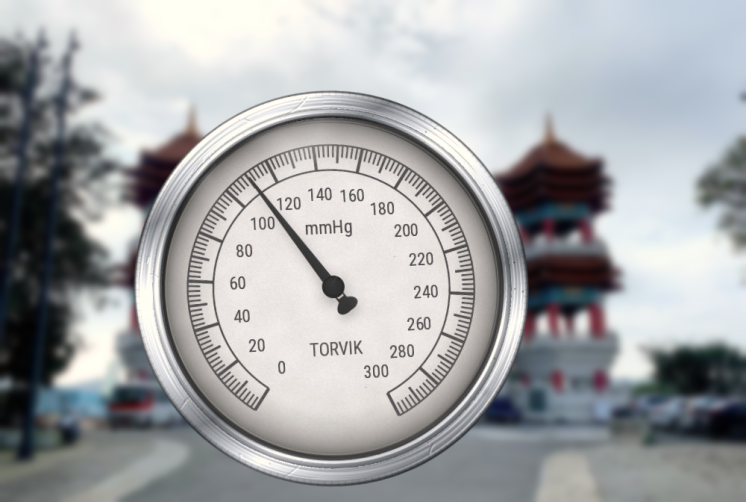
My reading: 110 (mmHg)
